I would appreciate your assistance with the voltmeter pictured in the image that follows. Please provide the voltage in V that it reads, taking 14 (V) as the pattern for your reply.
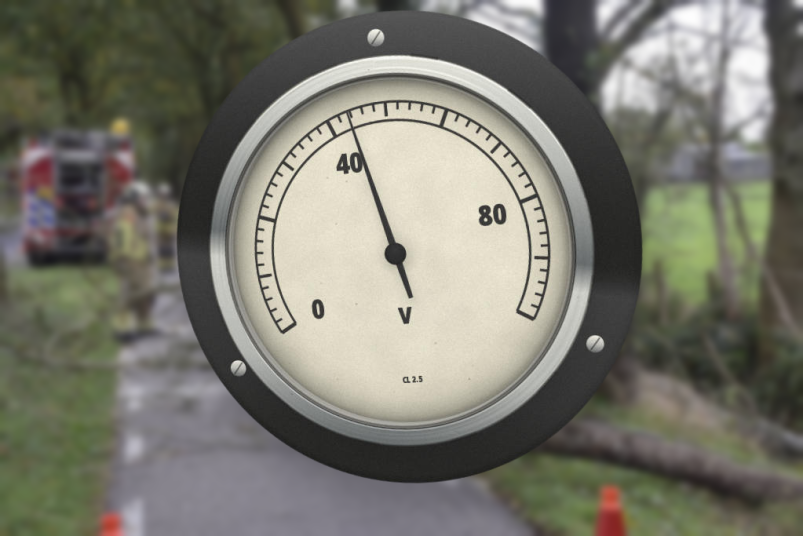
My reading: 44 (V)
